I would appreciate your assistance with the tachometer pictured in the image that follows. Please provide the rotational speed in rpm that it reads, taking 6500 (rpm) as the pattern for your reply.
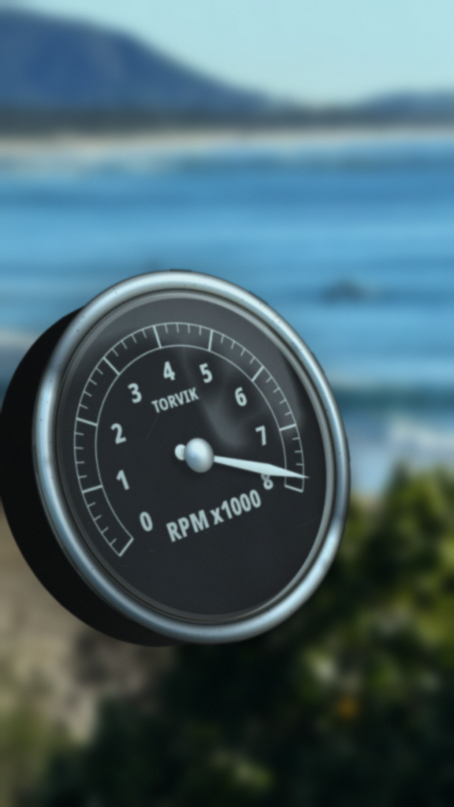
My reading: 7800 (rpm)
